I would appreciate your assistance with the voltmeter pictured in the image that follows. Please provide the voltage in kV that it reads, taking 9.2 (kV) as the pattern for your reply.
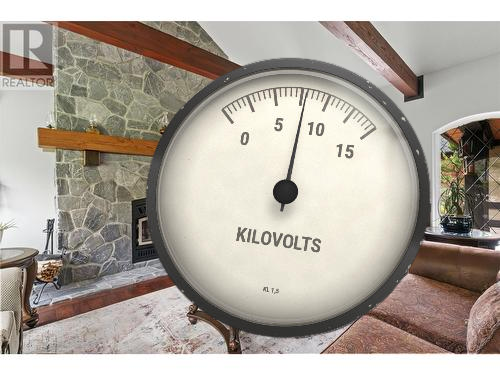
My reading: 8 (kV)
